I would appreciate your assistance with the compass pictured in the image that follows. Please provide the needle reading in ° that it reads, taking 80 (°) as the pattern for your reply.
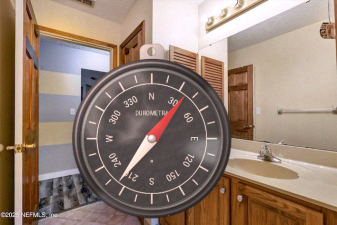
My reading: 37.5 (°)
